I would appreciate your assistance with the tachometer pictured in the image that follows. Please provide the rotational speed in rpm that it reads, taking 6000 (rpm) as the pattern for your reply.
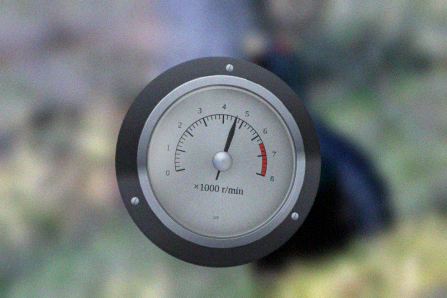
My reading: 4600 (rpm)
